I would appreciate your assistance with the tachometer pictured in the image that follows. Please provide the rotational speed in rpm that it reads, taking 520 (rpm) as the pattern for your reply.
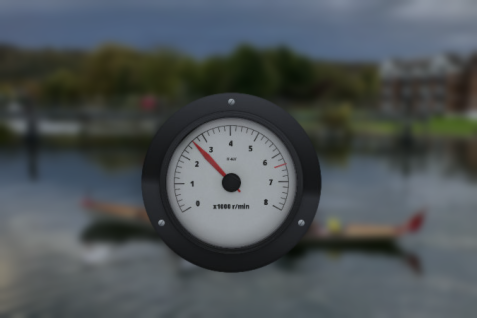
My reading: 2600 (rpm)
